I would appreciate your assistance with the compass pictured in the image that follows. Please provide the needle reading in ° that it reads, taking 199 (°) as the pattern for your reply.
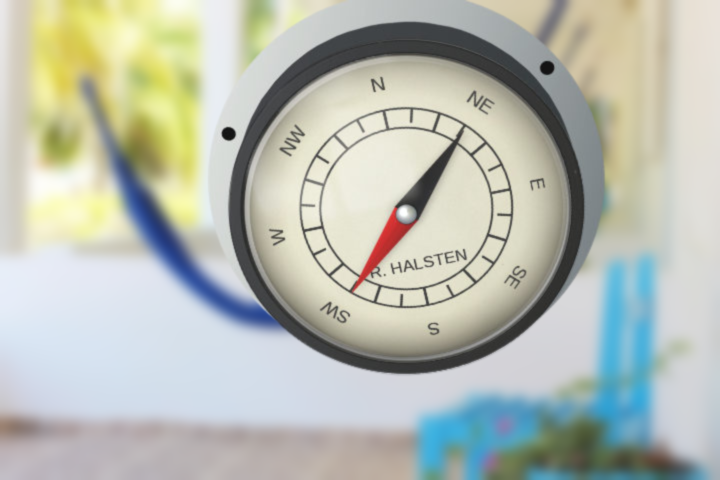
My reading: 225 (°)
